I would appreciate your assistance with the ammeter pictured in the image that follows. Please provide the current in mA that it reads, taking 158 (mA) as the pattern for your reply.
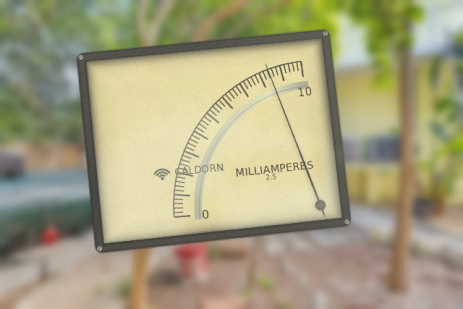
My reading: 8.4 (mA)
